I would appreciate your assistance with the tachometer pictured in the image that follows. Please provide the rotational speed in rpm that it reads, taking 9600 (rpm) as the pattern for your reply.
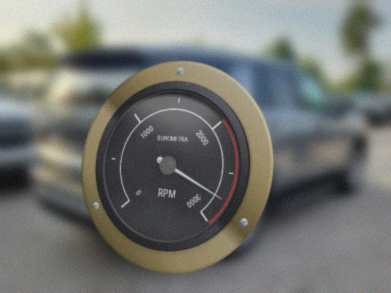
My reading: 2750 (rpm)
